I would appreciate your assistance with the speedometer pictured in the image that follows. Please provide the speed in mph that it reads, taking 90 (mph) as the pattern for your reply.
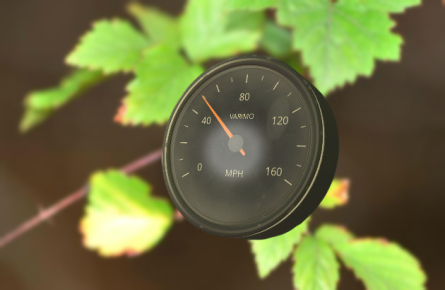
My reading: 50 (mph)
